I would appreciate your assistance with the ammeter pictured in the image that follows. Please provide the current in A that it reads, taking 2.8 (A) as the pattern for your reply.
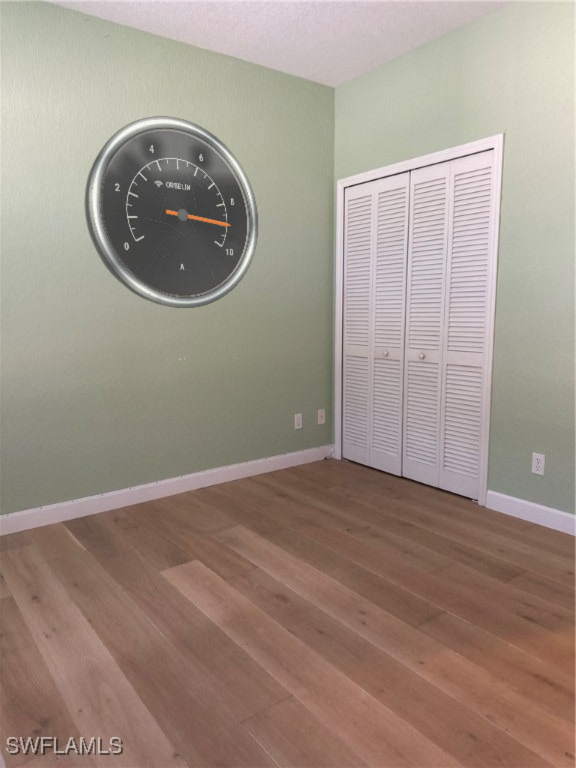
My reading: 9 (A)
